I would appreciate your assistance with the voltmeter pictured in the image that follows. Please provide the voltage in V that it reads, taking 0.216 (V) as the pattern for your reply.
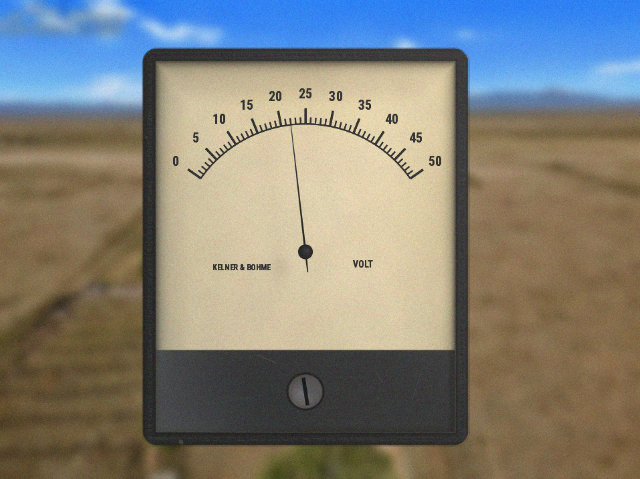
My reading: 22 (V)
